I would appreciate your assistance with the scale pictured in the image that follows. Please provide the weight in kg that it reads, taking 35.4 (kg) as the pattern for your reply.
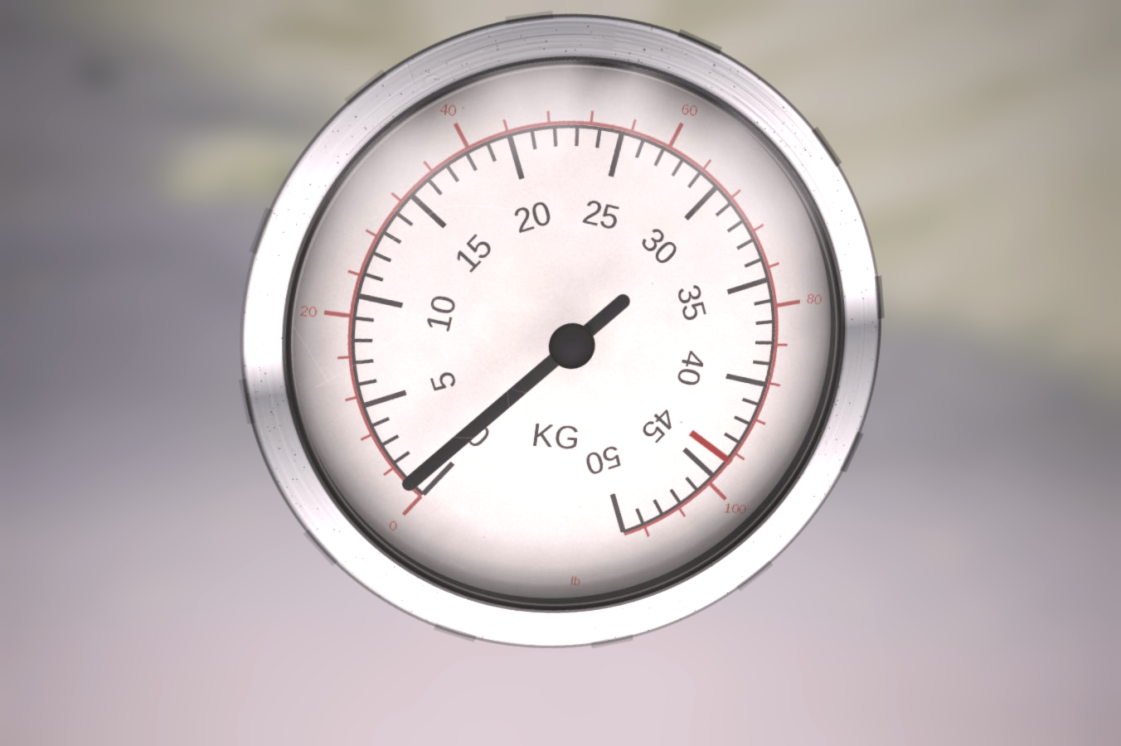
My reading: 1 (kg)
